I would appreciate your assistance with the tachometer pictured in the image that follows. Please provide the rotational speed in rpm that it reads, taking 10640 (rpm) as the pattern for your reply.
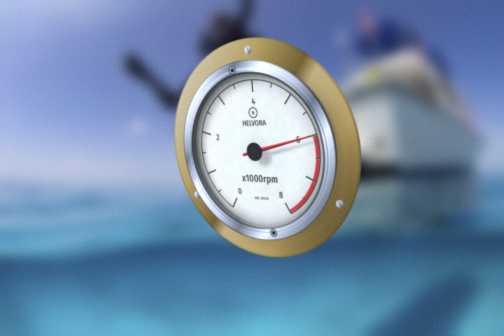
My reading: 6000 (rpm)
